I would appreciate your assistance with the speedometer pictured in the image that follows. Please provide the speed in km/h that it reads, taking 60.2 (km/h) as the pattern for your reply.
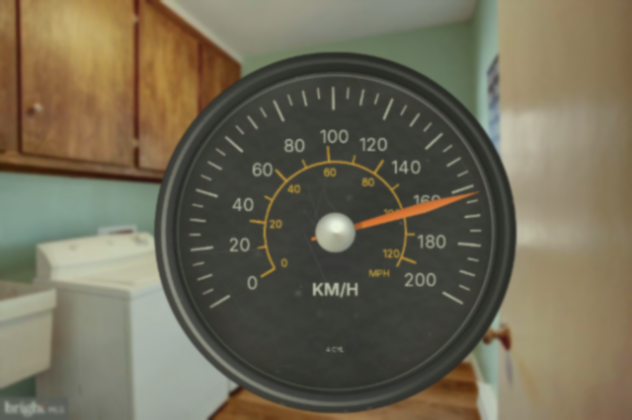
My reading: 162.5 (km/h)
